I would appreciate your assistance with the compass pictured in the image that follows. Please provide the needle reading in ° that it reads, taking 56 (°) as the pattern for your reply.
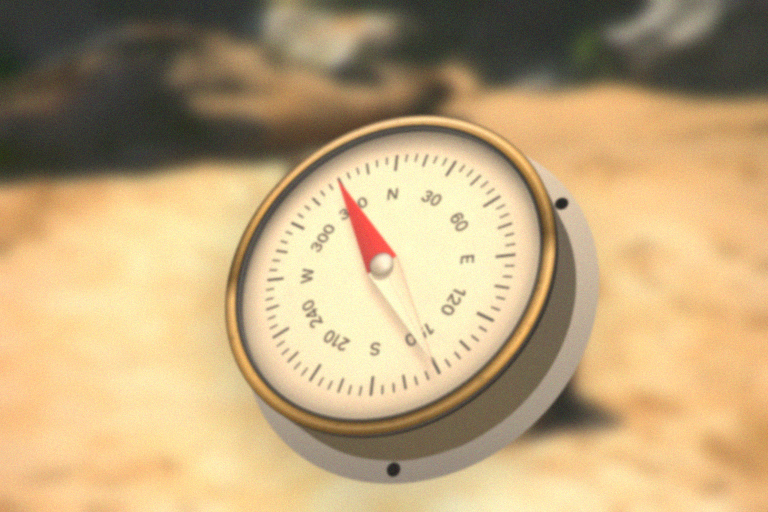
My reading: 330 (°)
